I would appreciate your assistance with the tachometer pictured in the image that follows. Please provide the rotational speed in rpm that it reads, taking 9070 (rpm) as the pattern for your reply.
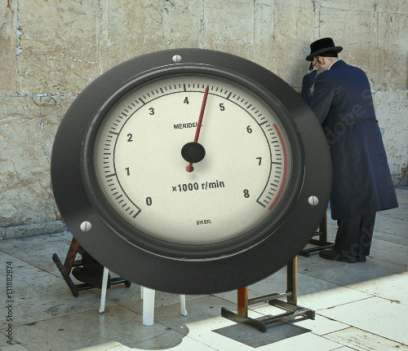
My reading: 4500 (rpm)
